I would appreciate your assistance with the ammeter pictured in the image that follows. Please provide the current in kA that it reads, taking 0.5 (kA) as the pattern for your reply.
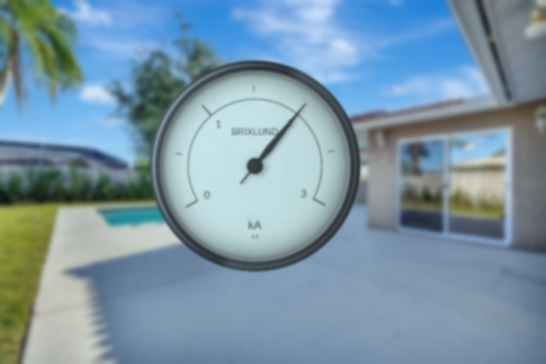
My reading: 2 (kA)
